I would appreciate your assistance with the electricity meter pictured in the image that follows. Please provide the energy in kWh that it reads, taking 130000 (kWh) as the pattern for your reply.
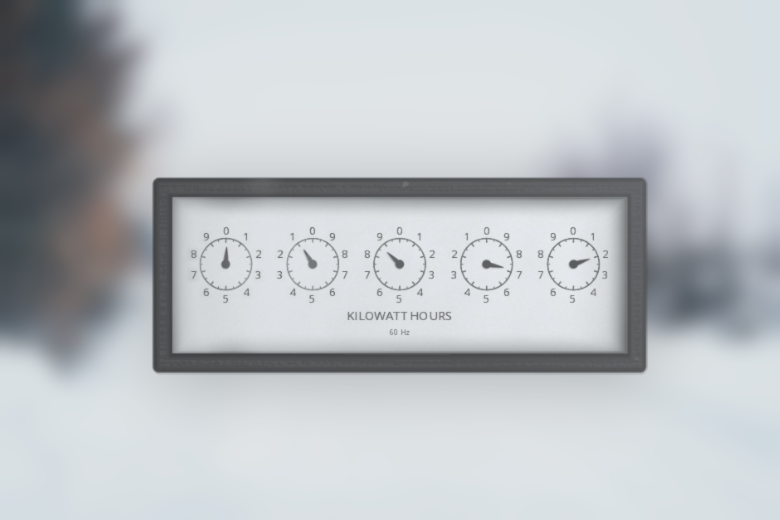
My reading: 872 (kWh)
